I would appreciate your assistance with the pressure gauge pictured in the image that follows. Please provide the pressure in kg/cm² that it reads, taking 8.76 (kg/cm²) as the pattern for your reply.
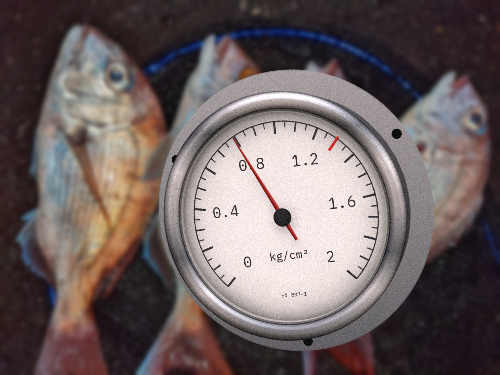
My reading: 0.8 (kg/cm²)
